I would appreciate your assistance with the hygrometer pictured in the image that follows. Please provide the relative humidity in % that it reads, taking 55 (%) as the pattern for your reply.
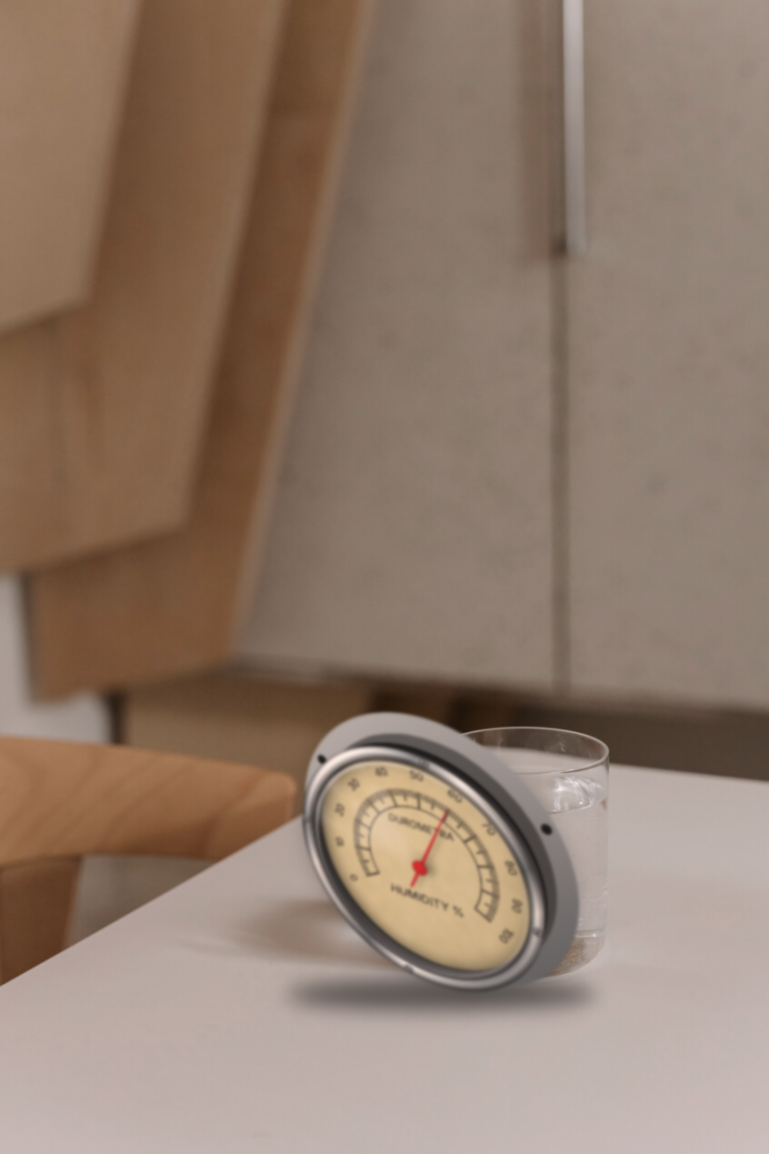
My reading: 60 (%)
